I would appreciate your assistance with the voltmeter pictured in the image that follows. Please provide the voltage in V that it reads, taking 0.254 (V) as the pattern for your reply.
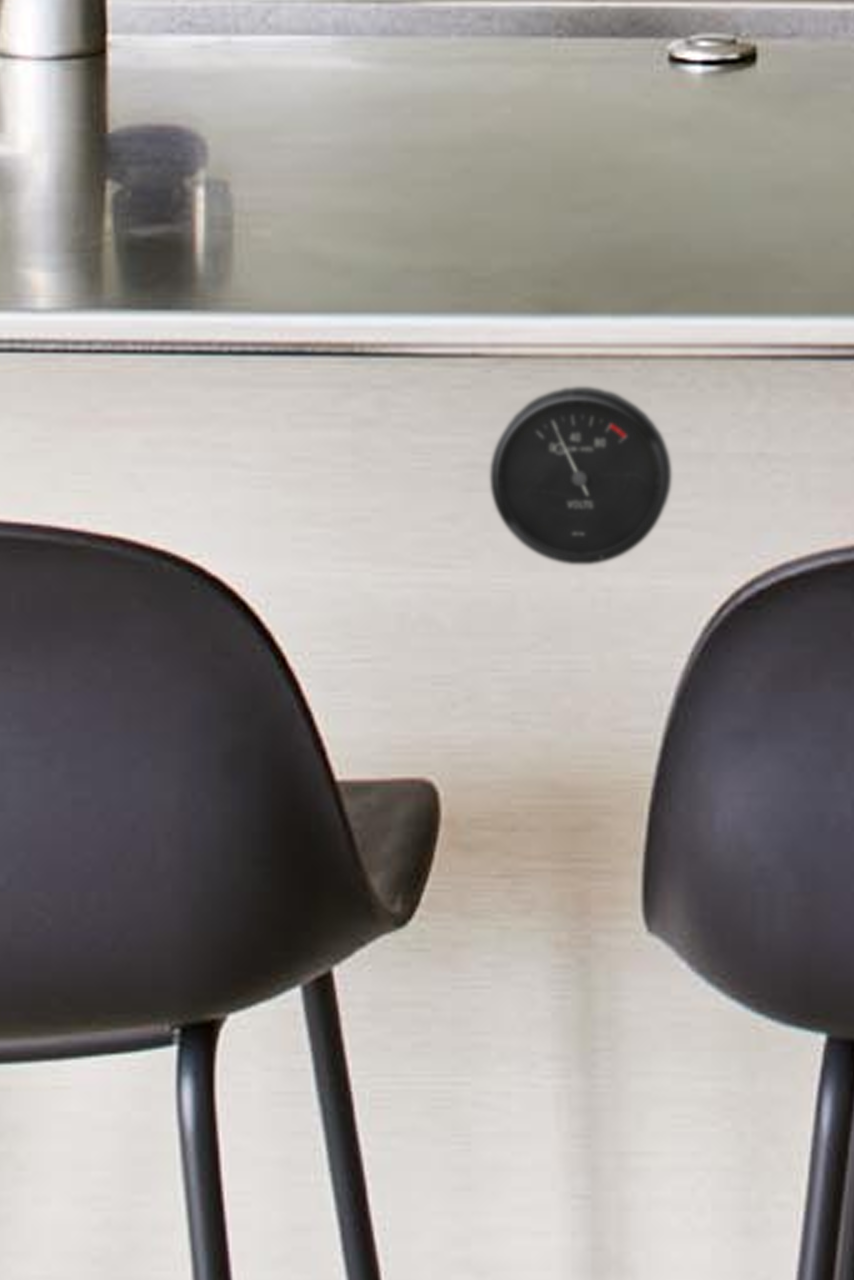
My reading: 20 (V)
